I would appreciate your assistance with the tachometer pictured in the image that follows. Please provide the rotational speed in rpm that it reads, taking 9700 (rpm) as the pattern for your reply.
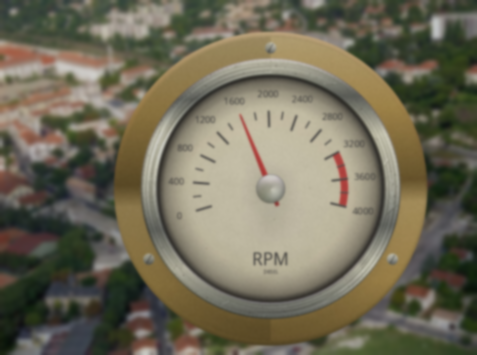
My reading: 1600 (rpm)
